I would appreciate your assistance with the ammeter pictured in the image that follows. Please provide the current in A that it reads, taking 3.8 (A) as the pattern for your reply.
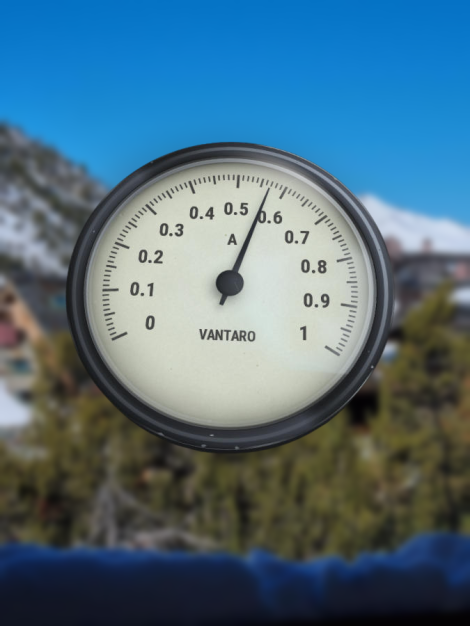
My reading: 0.57 (A)
